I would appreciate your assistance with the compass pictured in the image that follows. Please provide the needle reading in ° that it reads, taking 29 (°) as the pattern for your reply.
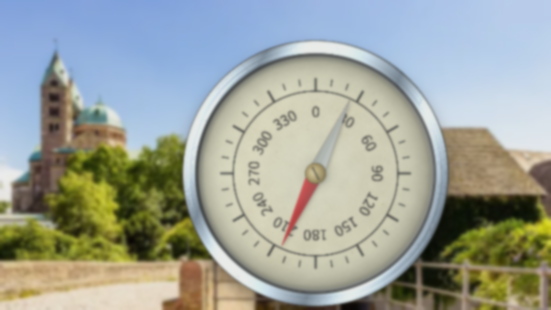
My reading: 205 (°)
